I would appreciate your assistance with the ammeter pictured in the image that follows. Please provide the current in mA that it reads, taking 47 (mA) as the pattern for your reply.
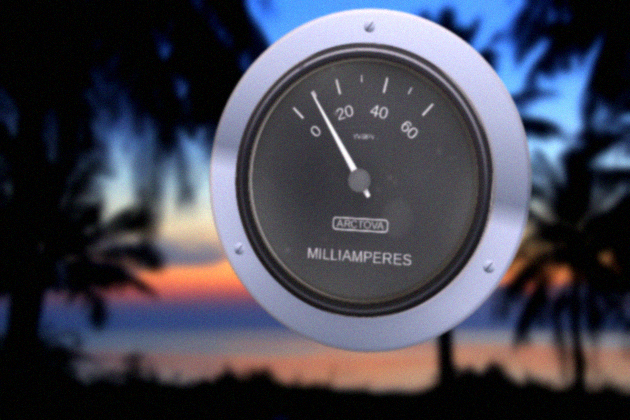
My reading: 10 (mA)
